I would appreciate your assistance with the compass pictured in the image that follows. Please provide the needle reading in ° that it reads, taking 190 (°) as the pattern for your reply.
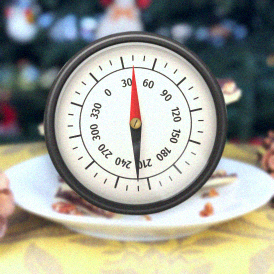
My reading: 40 (°)
